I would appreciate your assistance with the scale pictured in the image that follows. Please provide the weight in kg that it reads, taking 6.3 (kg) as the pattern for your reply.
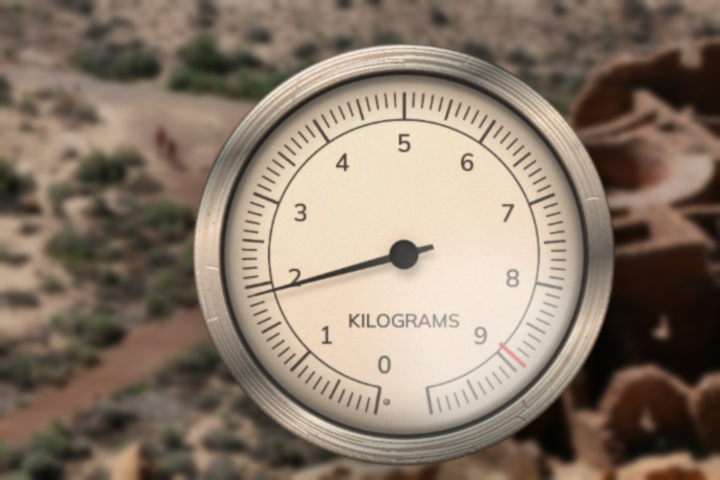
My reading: 1.9 (kg)
